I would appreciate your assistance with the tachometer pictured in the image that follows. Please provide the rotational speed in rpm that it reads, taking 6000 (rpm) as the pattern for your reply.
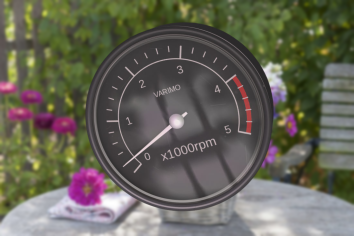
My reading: 200 (rpm)
